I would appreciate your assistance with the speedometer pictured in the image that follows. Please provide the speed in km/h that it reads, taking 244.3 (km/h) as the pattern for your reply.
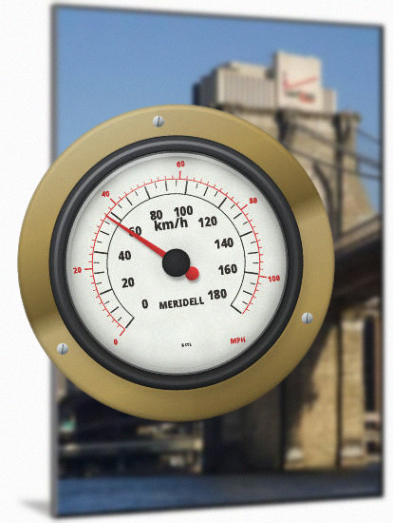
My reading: 57.5 (km/h)
